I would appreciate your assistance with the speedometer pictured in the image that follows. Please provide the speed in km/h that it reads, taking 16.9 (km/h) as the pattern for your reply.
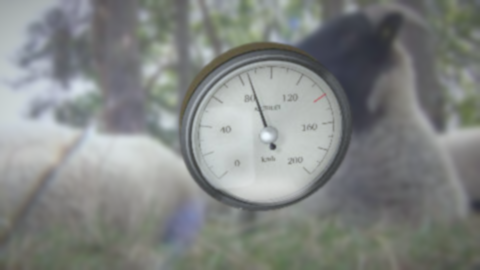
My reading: 85 (km/h)
